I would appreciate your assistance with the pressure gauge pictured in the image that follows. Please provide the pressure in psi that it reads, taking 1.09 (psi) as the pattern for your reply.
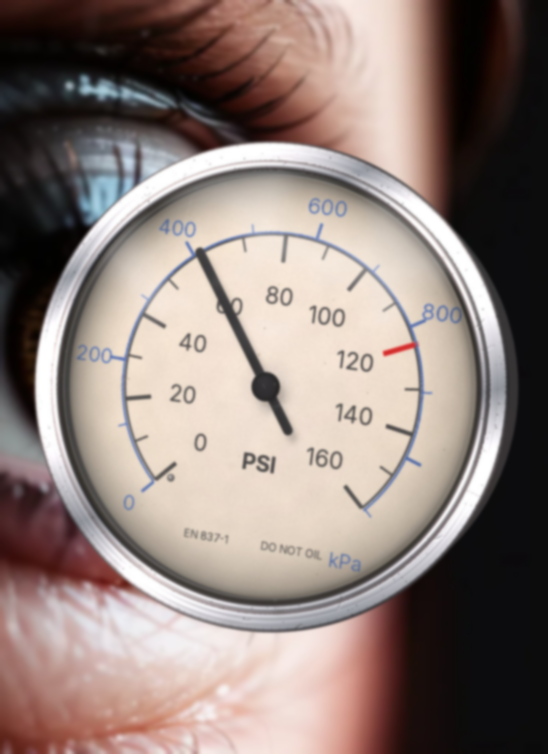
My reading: 60 (psi)
